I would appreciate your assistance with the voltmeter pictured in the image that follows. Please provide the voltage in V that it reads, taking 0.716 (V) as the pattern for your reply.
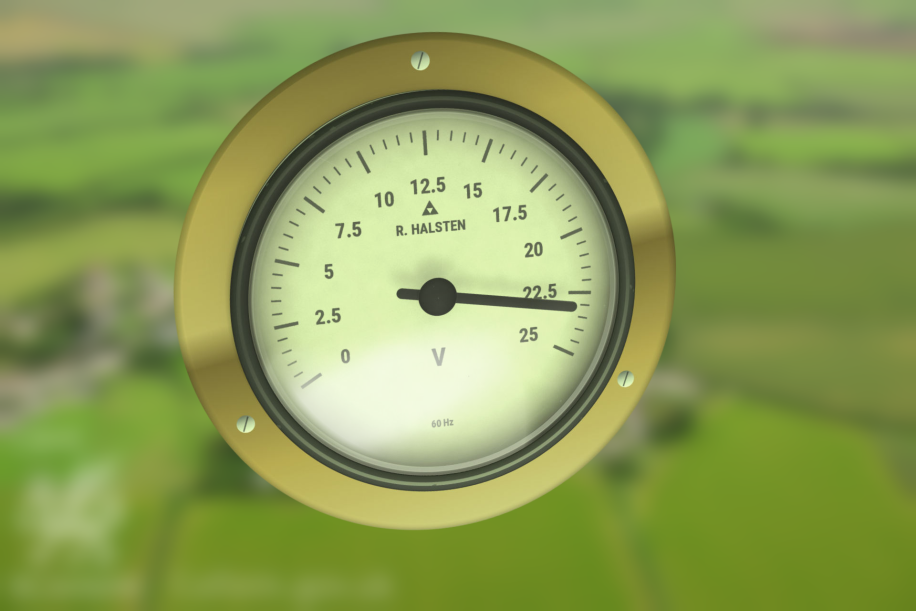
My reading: 23 (V)
